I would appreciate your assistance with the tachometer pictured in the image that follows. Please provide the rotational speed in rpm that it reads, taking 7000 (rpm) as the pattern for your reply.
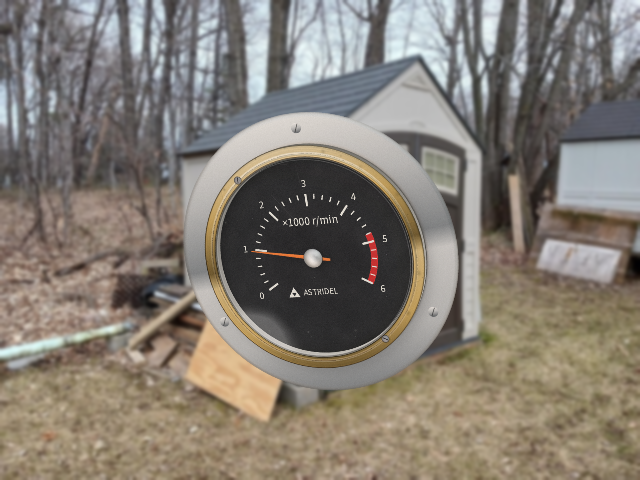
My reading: 1000 (rpm)
